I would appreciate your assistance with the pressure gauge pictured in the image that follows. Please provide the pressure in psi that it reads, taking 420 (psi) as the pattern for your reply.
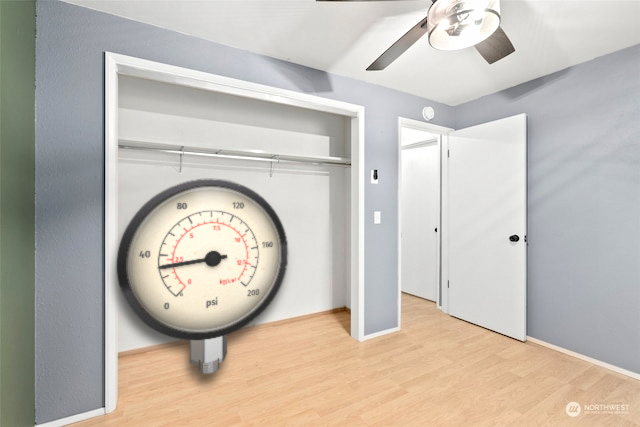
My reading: 30 (psi)
